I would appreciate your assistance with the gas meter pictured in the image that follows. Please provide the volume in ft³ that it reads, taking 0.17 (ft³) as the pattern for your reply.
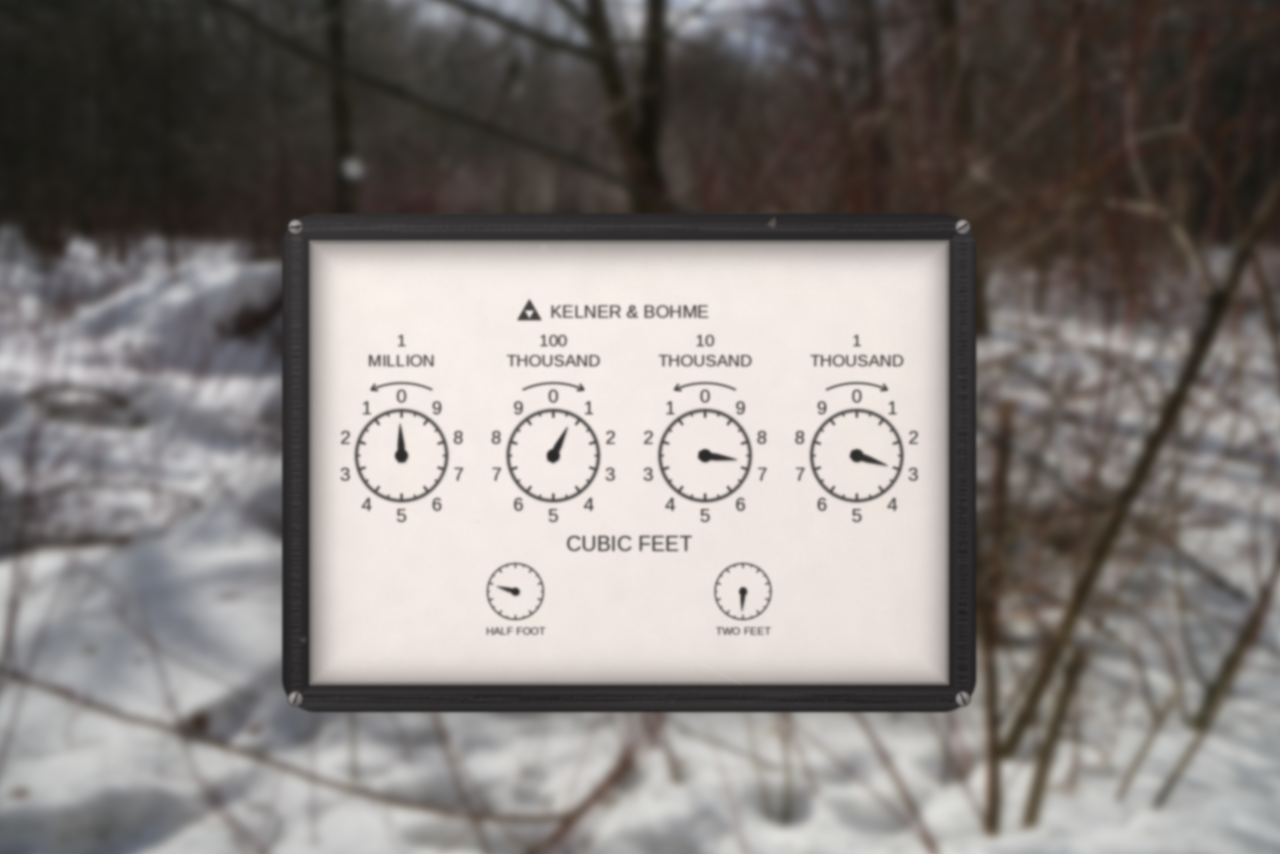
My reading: 7300 (ft³)
